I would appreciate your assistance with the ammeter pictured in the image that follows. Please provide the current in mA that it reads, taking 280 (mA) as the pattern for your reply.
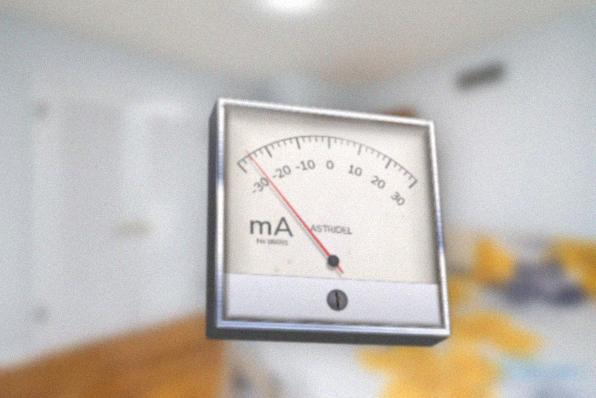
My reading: -26 (mA)
